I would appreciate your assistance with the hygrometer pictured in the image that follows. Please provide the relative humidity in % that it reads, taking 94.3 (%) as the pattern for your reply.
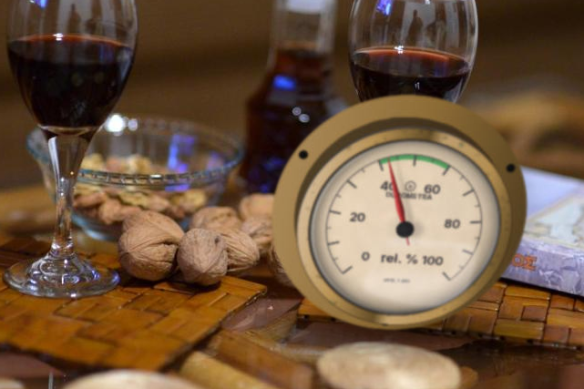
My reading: 42.5 (%)
